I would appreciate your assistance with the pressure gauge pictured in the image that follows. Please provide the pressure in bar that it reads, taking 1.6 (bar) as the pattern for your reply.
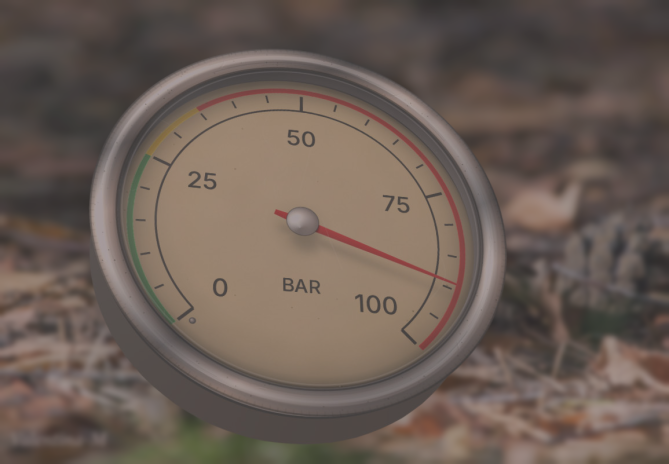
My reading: 90 (bar)
